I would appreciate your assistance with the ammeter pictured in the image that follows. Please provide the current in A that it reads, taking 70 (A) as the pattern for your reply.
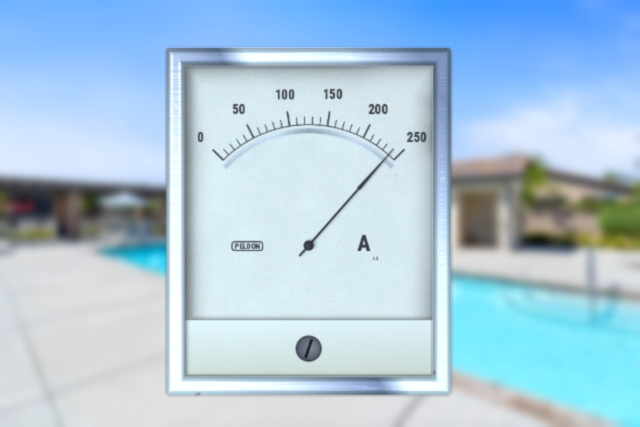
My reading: 240 (A)
